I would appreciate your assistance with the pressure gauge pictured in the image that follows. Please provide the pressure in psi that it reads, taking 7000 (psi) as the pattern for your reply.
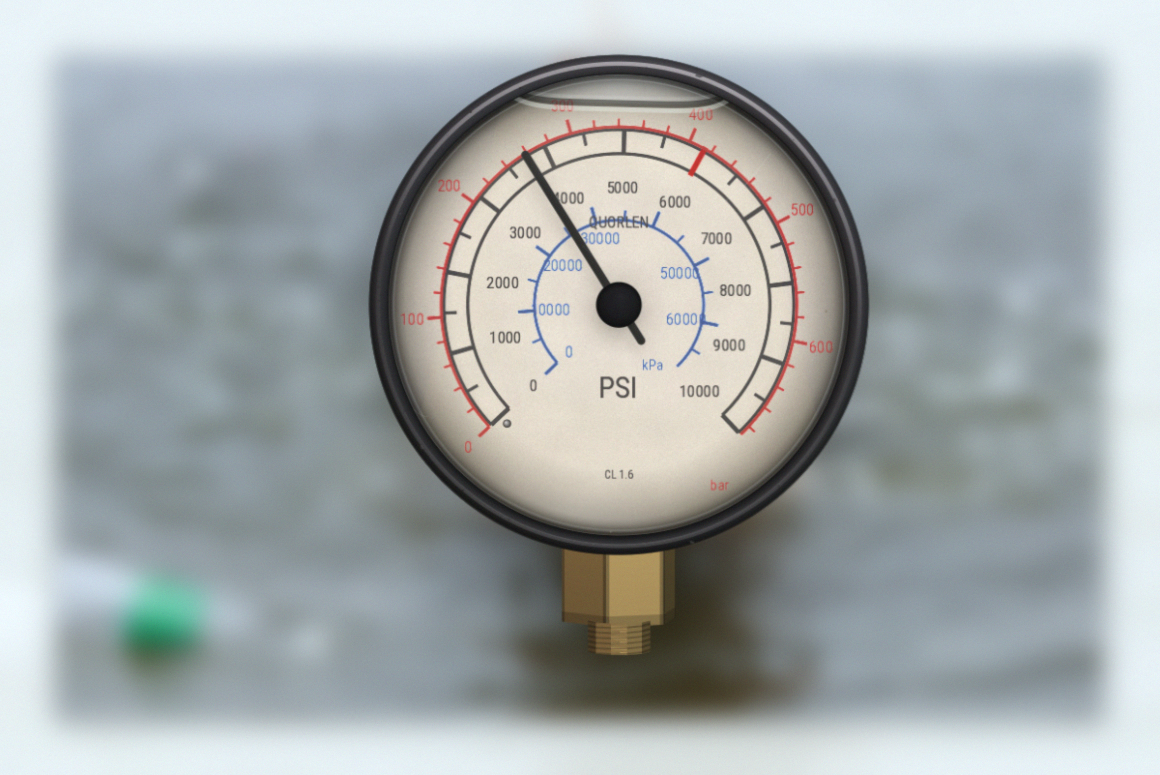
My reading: 3750 (psi)
